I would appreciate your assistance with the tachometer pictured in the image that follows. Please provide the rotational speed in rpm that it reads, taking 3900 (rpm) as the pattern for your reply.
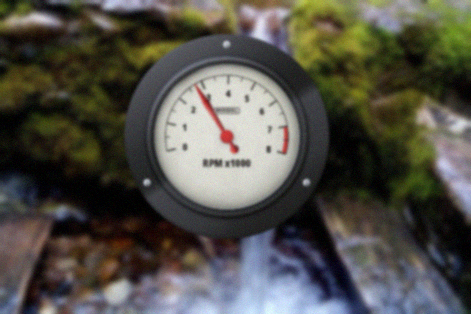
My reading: 2750 (rpm)
